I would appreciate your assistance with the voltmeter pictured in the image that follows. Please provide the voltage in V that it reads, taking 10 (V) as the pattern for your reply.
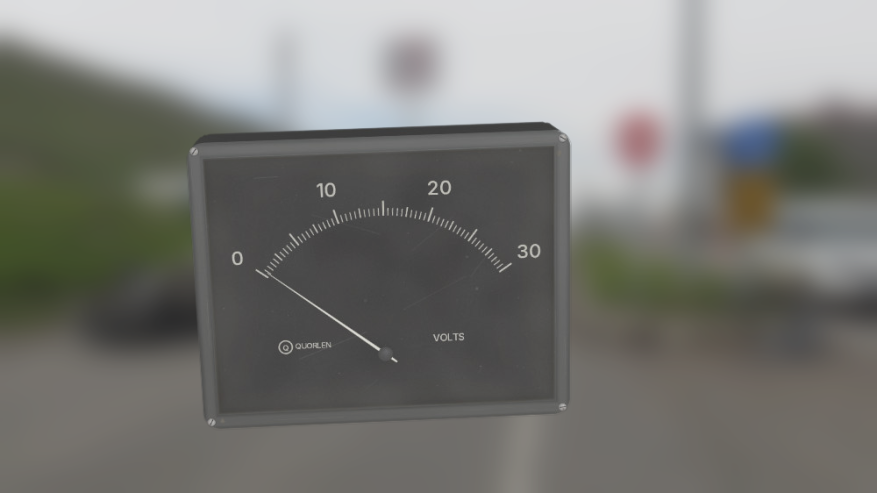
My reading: 0.5 (V)
